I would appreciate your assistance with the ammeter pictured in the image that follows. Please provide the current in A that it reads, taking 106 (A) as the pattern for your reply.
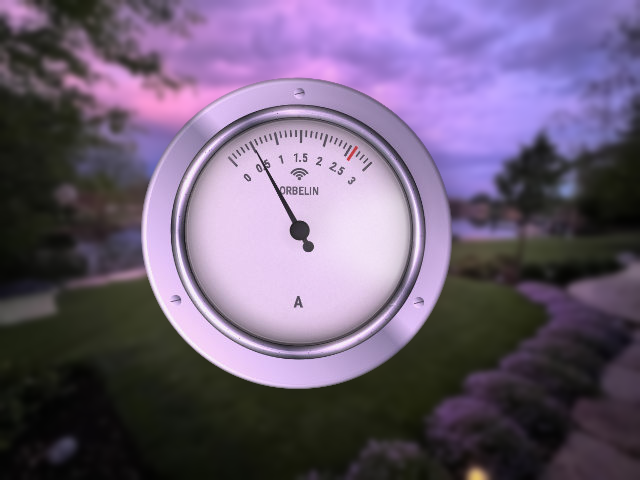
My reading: 0.5 (A)
